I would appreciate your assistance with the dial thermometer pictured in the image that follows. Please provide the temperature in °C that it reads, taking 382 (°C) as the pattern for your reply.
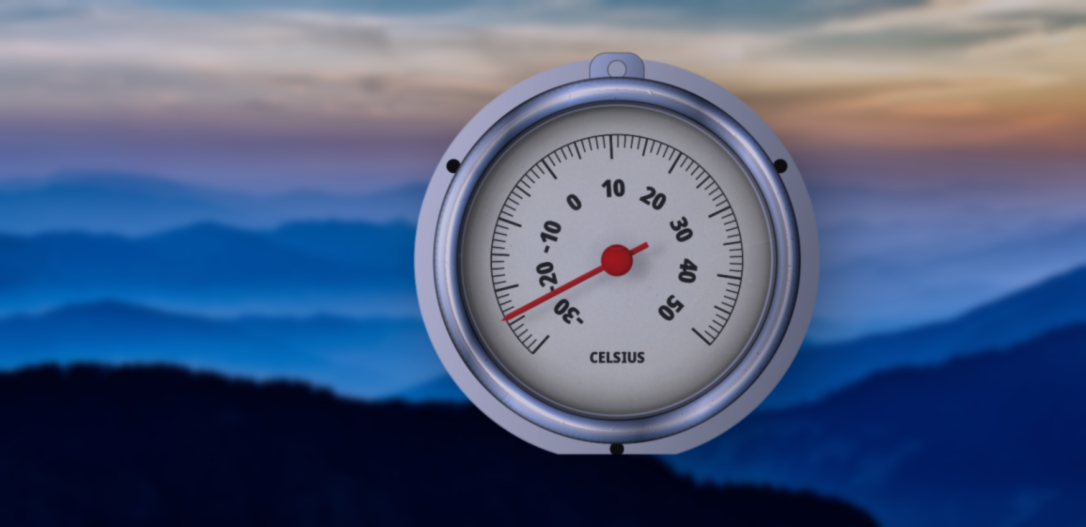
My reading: -24 (°C)
